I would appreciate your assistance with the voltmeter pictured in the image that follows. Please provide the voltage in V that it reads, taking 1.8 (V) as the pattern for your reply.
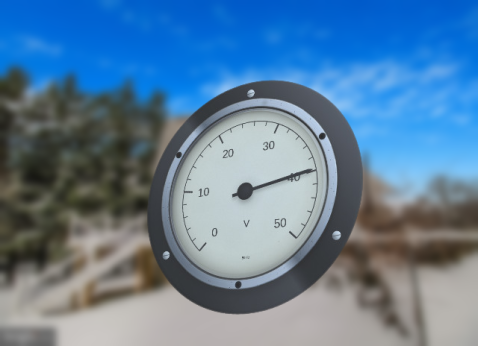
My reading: 40 (V)
